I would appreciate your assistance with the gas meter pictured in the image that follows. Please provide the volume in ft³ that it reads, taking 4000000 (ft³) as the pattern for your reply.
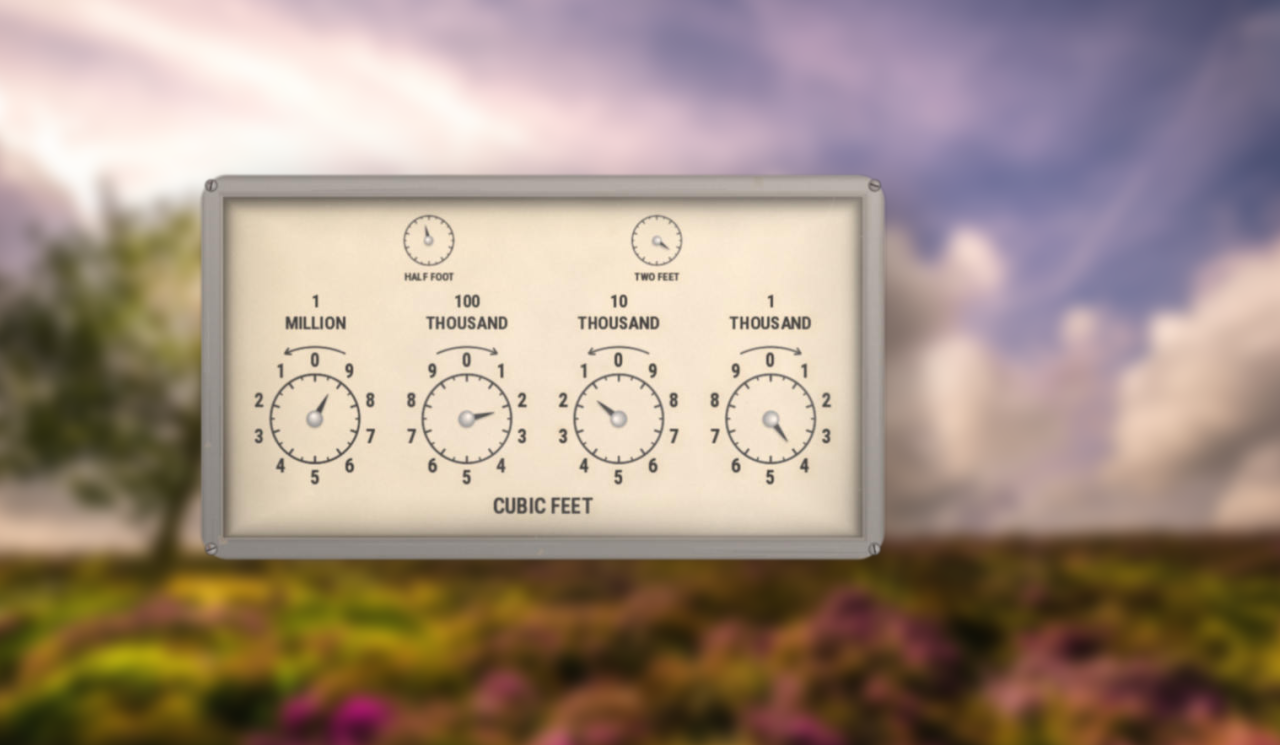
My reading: 921400 (ft³)
